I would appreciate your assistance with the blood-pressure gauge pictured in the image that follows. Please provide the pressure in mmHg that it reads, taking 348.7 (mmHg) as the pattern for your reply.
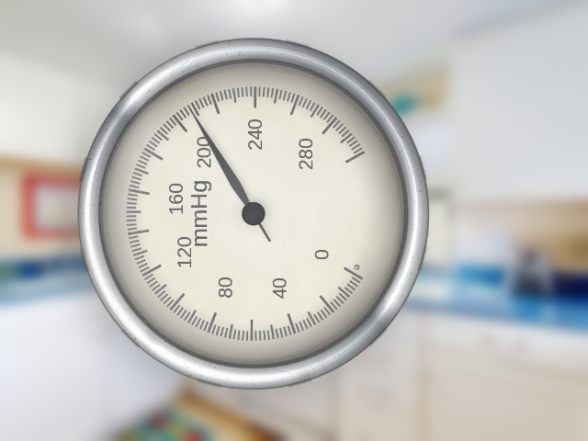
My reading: 208 (mmHg)
